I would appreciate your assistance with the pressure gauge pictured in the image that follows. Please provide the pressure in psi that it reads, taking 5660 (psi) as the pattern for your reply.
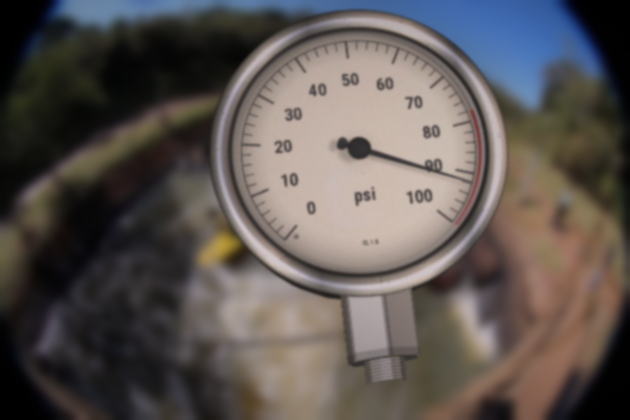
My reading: 92 (psi)
